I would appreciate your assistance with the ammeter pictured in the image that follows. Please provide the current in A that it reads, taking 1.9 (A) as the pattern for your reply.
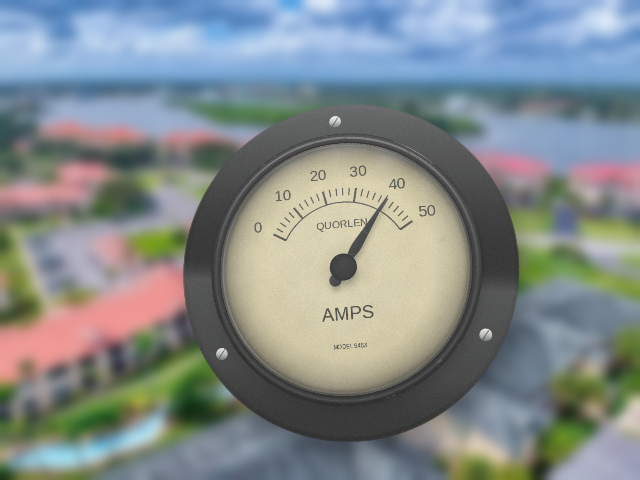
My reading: 40 (A)
